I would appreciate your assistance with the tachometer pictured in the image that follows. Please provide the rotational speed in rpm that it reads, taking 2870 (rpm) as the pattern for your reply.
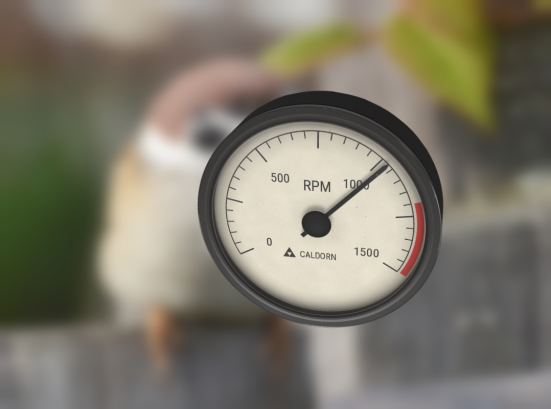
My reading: 1025 (rpm)
